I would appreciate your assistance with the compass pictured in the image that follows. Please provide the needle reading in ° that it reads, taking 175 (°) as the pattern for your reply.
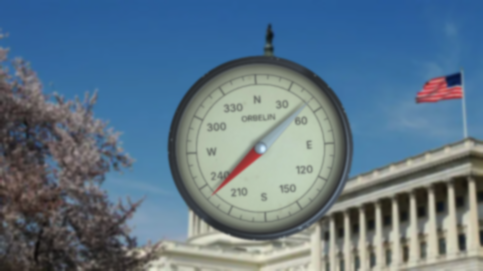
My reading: 230 (°)
